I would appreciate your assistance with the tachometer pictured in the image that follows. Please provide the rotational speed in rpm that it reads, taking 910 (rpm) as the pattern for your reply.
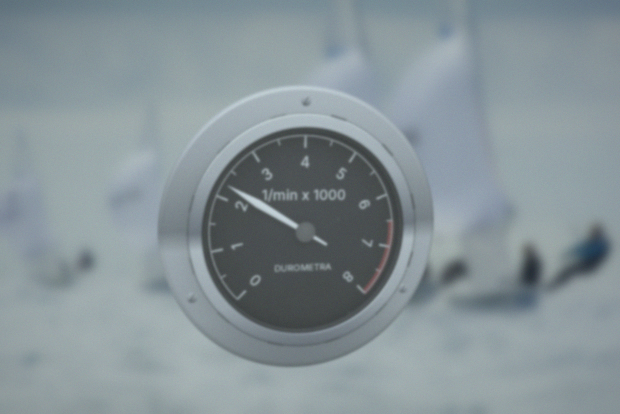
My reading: 2250 (rpm)
